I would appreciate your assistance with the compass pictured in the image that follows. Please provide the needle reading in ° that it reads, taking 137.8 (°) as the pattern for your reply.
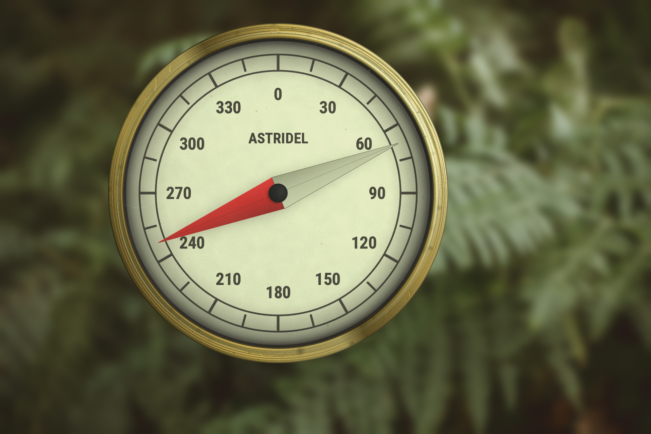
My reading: 247.5 (°)
